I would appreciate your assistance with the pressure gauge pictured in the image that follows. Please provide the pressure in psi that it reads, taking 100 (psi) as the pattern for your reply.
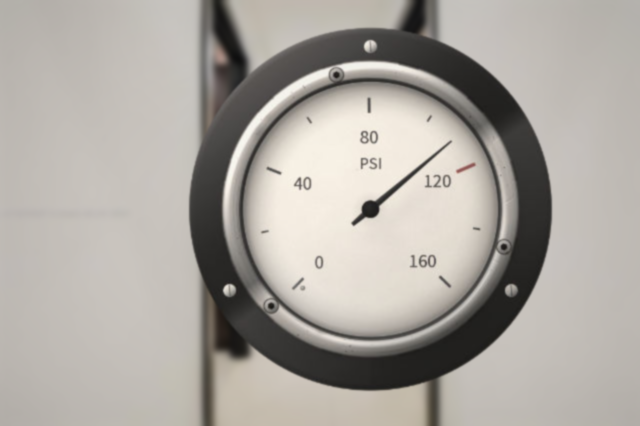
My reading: 110 (psi)
